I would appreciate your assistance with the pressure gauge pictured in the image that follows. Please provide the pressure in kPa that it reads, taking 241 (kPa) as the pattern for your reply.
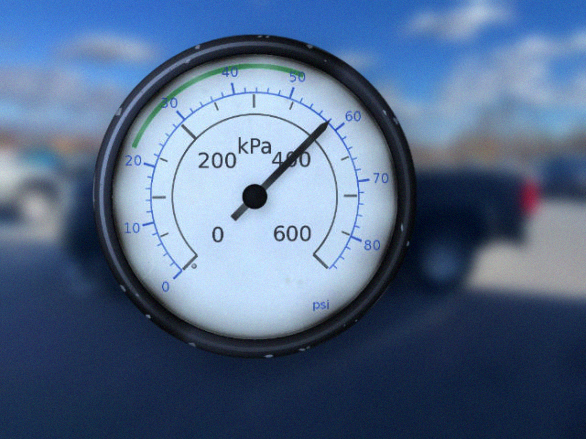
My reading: 400 (kPa)
